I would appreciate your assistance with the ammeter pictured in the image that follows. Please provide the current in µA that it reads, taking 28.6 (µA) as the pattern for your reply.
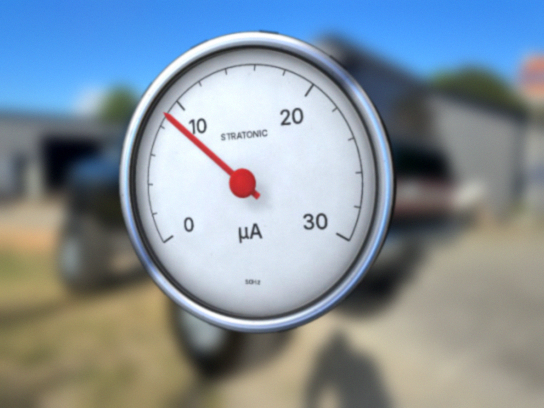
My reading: 9 (µA)
